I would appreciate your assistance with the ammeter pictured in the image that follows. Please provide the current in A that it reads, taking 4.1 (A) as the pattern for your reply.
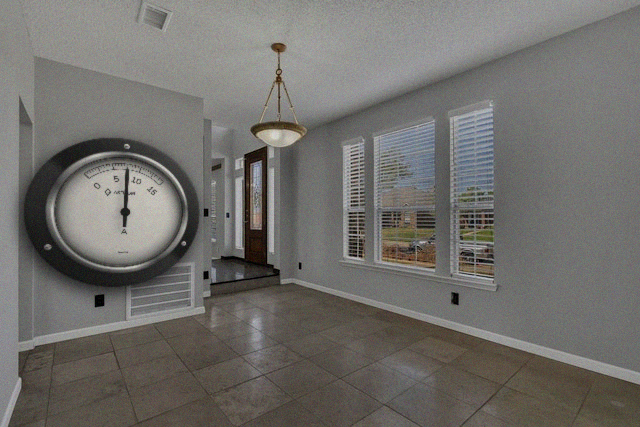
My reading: 7.5 (A)
